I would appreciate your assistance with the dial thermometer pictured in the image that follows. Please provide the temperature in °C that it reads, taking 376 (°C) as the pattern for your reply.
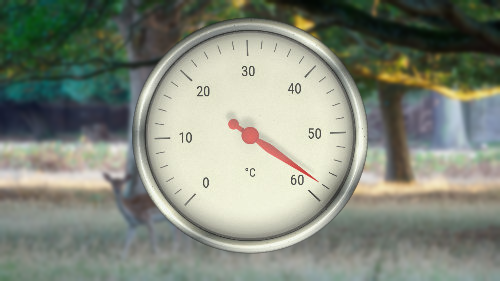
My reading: 58 (°C)
